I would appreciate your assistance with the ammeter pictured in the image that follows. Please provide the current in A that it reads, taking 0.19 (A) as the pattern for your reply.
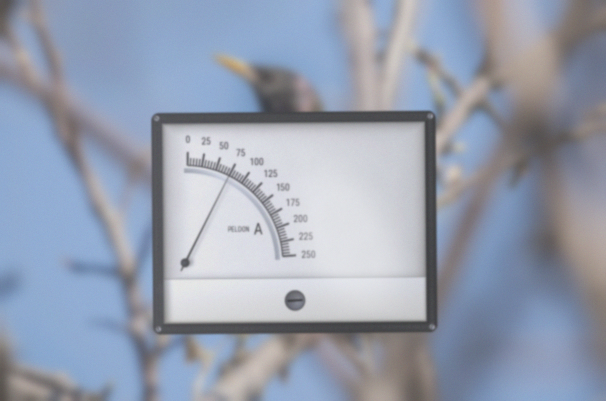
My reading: 75 (A)
